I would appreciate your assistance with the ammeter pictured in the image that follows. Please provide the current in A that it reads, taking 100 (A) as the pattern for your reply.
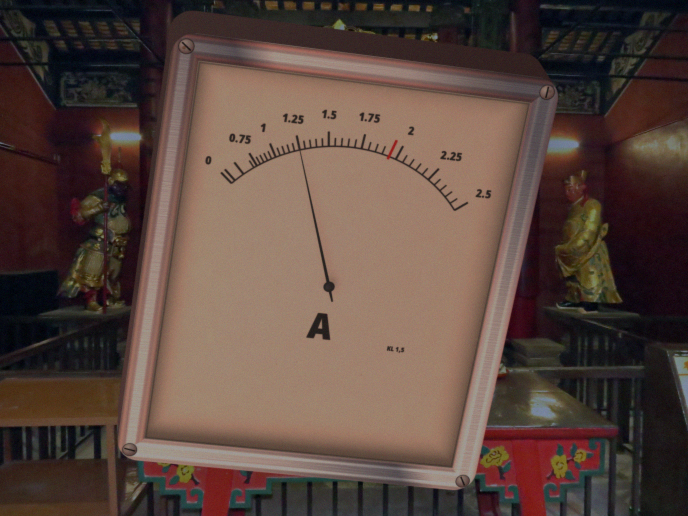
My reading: 1.25 (A)
